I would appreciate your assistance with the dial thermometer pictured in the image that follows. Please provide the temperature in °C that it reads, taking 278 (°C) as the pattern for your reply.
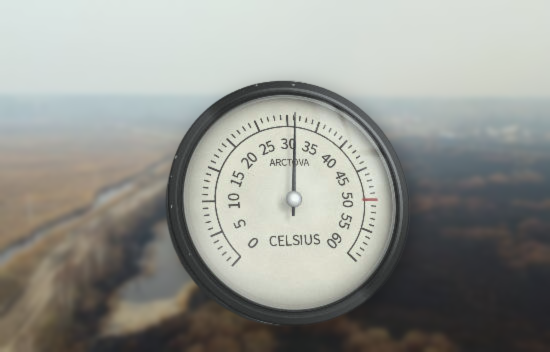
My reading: 31 (°C)
